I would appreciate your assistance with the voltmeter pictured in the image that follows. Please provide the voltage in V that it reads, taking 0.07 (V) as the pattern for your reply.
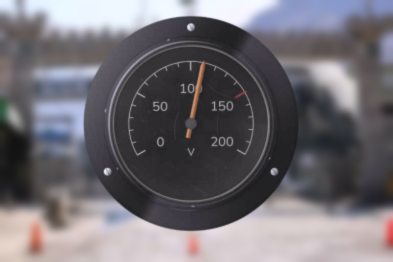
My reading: 110 (V)
